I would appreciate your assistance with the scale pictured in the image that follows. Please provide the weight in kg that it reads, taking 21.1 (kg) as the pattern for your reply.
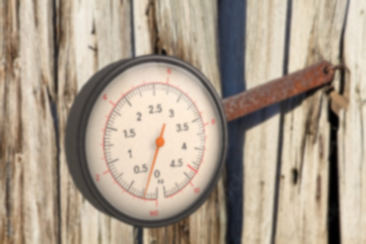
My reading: 0.25 (kg)
